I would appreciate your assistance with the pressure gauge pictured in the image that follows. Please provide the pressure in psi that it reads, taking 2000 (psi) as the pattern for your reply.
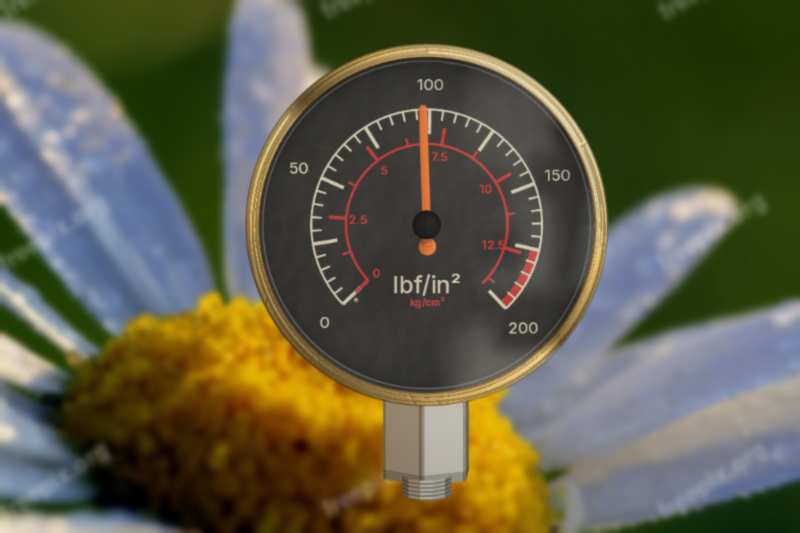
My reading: 97.5 (psi)
